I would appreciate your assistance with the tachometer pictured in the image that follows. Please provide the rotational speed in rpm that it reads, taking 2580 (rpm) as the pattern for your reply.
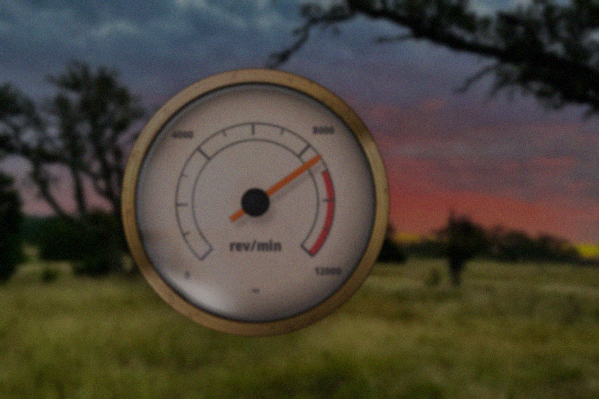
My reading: 8500 (rpm)
